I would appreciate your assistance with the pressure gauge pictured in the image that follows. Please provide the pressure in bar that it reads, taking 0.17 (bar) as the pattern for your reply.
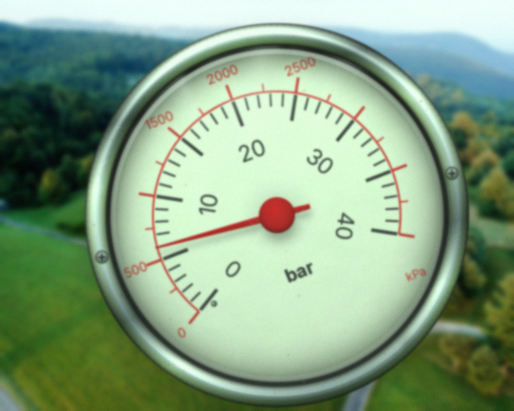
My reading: 6 (bar)
